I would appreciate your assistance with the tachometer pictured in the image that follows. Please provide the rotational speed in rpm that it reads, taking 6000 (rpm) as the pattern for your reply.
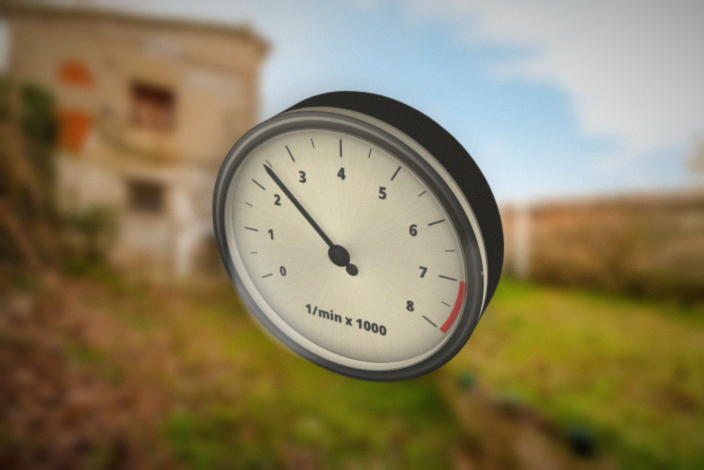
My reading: 2500 (rpm)
